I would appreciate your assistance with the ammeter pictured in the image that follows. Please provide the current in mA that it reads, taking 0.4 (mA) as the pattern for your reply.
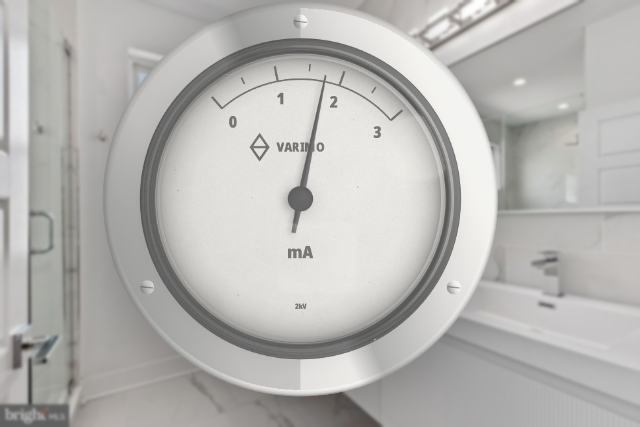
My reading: 1.75 (mA)
